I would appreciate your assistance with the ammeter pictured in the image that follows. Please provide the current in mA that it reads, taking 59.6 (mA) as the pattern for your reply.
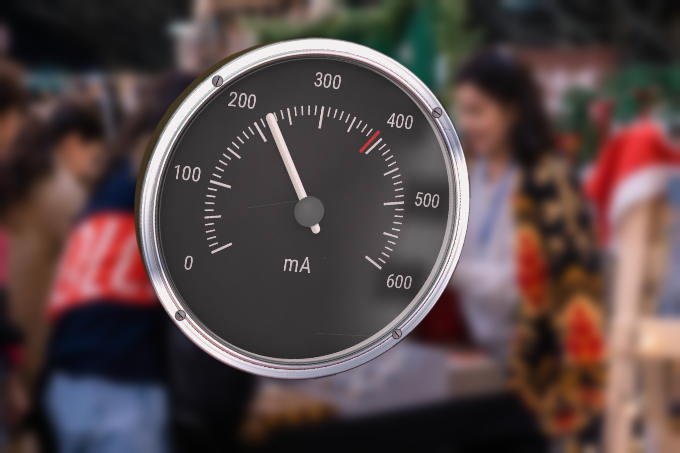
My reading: 220 (mA)
